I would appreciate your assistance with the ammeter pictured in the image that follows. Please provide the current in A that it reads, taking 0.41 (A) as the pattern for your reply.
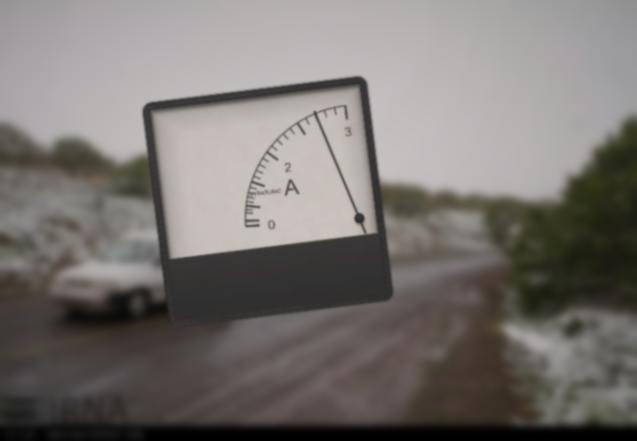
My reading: 2.7 (A)
